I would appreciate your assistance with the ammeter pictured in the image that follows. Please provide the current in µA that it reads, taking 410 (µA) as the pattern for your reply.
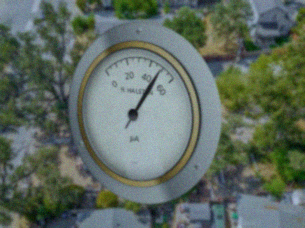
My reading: 50 (µA)
